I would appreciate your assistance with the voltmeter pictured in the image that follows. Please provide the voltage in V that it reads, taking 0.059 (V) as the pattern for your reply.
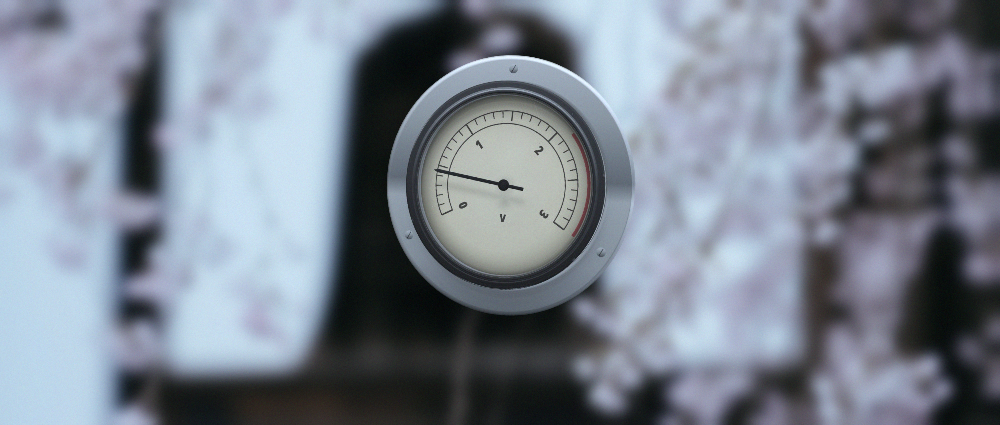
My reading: 0.45 (V)
